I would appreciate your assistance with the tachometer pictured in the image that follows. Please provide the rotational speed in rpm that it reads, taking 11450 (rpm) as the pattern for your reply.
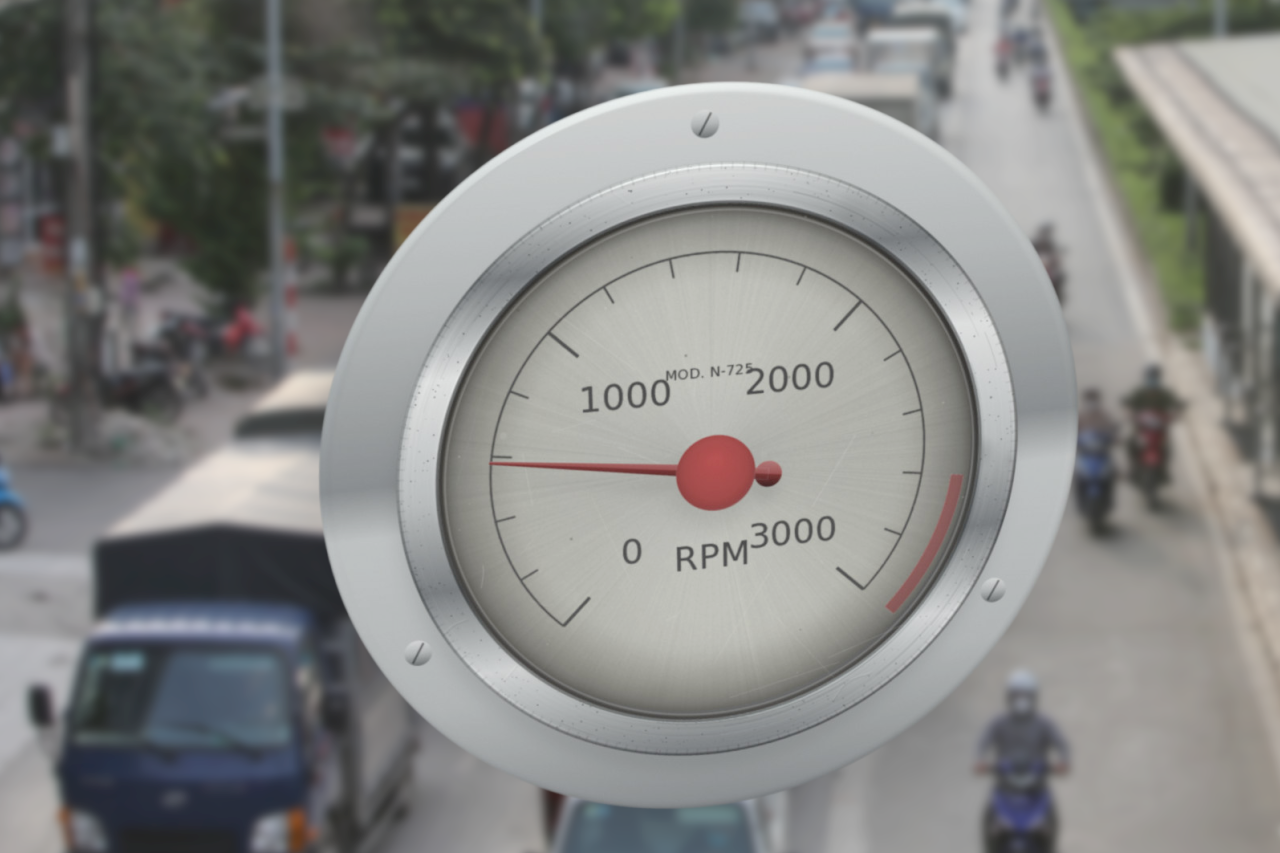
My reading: 600 (rpm)
